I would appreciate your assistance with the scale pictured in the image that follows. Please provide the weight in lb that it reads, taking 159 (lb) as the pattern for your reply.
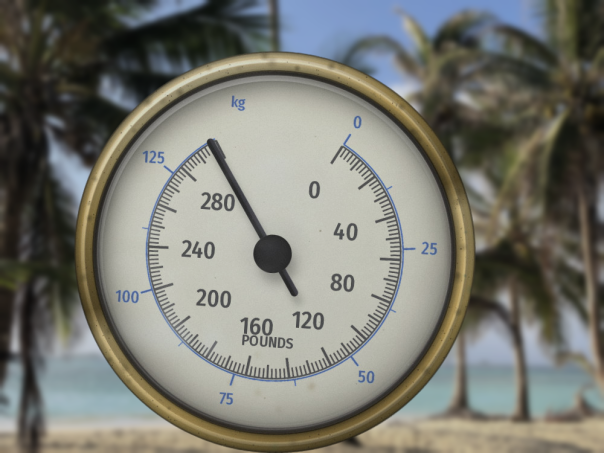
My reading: 298 (lb)
